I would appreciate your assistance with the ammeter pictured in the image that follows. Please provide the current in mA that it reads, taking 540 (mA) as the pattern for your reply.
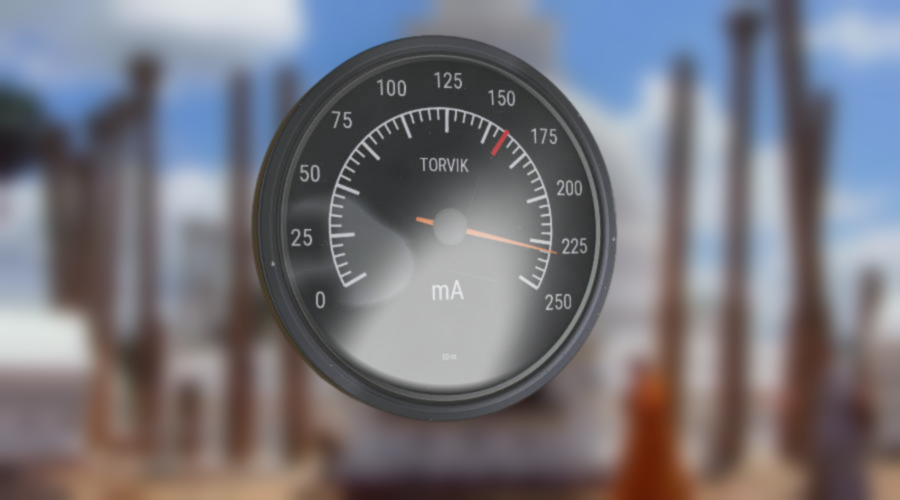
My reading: 230 (mA)
